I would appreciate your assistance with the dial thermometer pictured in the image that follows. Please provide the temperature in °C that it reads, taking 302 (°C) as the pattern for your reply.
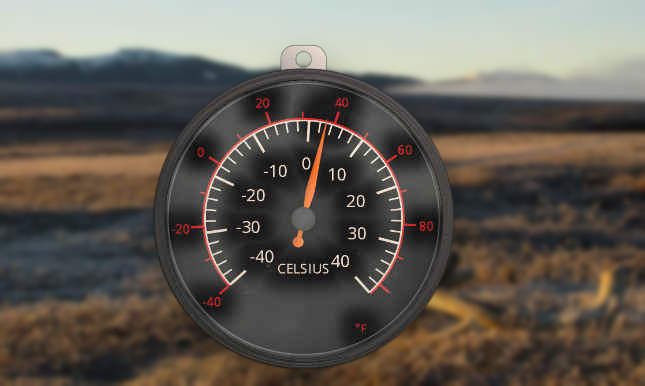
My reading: 3 (°C)
